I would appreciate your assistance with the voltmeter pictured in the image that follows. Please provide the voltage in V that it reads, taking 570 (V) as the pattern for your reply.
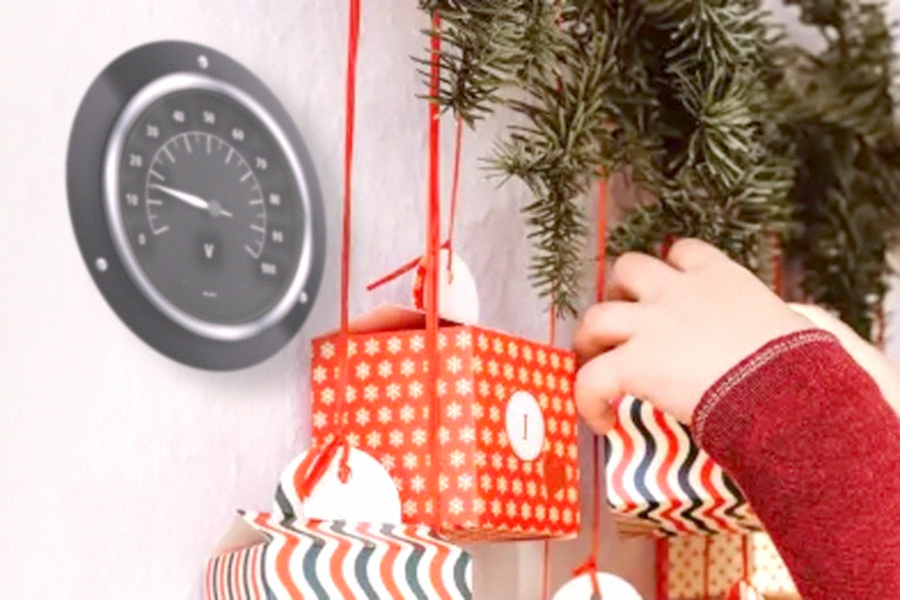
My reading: 15 (V)
